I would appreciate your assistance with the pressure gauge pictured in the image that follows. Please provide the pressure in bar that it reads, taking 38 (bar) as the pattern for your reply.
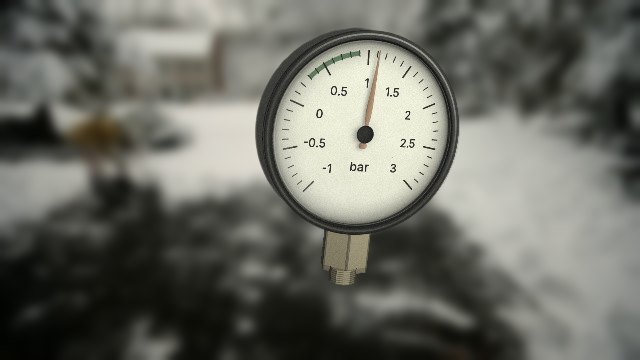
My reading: 1.1 (bar)
